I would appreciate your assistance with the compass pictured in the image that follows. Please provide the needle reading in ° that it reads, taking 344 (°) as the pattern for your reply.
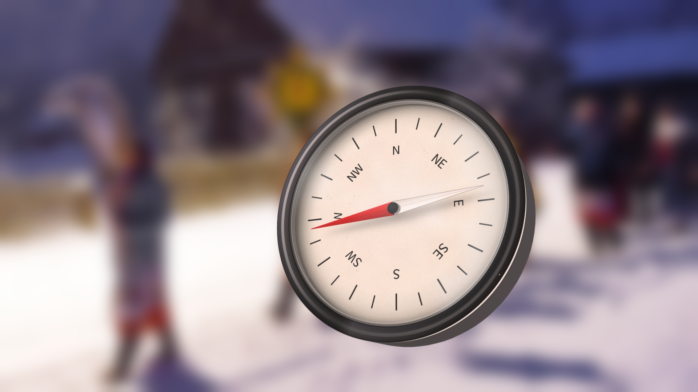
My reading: 262.5 (°)
